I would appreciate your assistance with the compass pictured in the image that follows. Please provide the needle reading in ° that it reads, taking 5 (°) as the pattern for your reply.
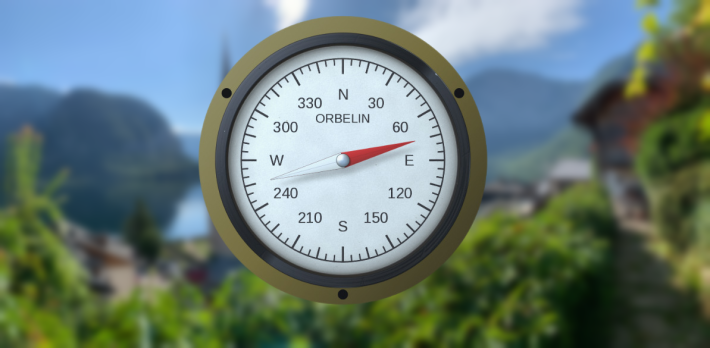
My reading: 75 (°)
